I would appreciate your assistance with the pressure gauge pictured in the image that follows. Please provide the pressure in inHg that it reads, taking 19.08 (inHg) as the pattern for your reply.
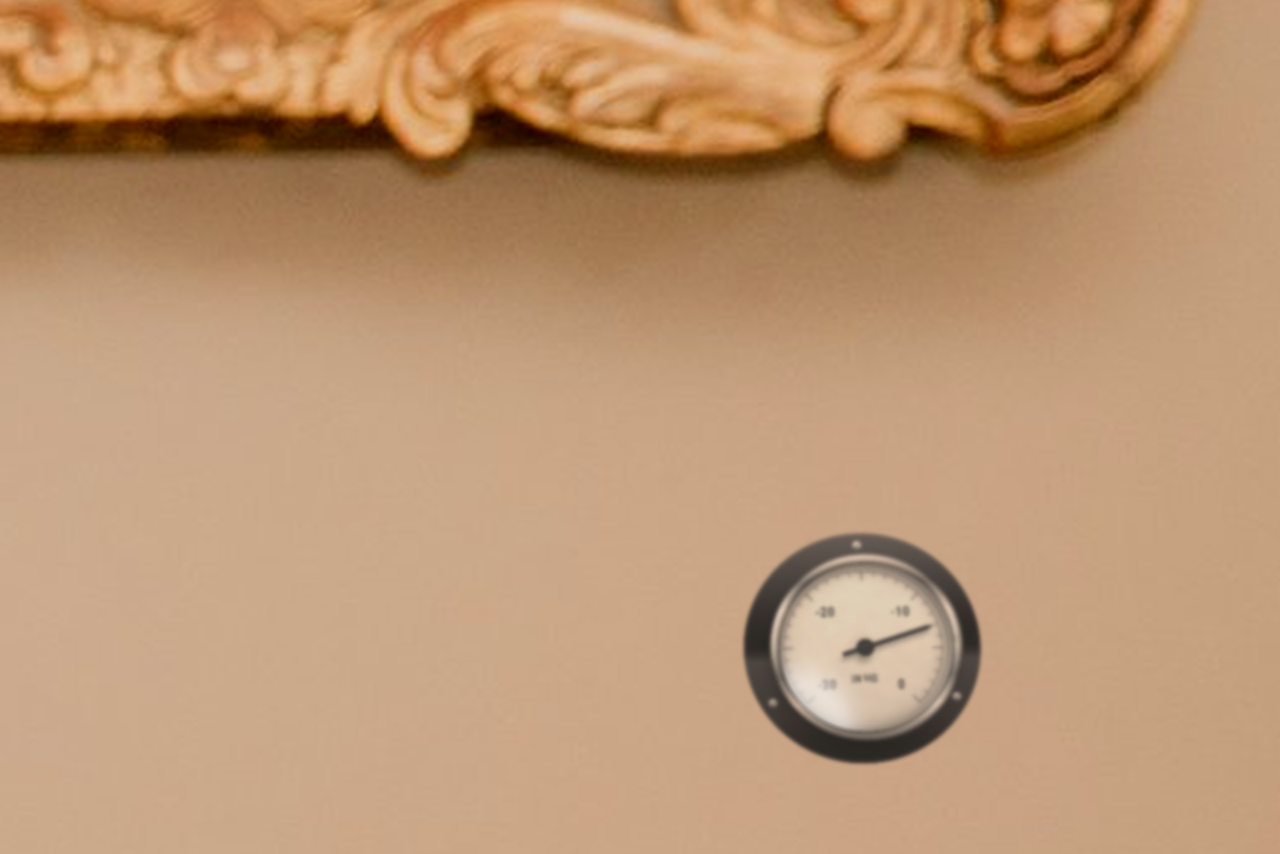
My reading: -7 (inHg)
